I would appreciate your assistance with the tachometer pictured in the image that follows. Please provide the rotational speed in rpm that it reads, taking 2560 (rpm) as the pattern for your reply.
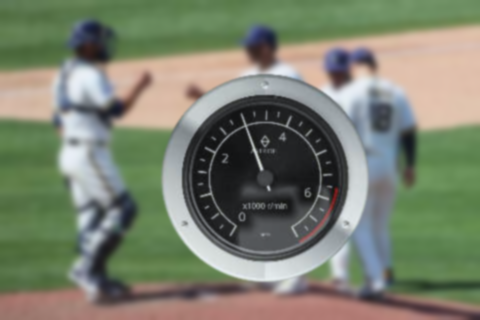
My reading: 3000 (rpm)
